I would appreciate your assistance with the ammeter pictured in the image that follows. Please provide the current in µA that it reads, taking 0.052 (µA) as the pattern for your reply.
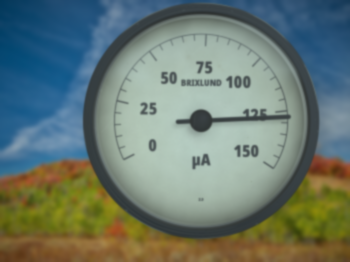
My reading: 127.5 (µA)
